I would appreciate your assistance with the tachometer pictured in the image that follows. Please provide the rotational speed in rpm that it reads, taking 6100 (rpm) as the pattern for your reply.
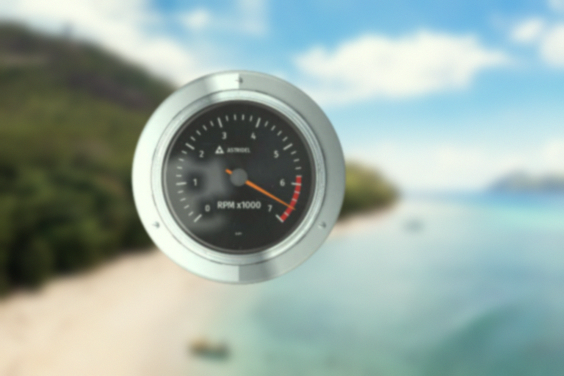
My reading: 6600 (rpm)
